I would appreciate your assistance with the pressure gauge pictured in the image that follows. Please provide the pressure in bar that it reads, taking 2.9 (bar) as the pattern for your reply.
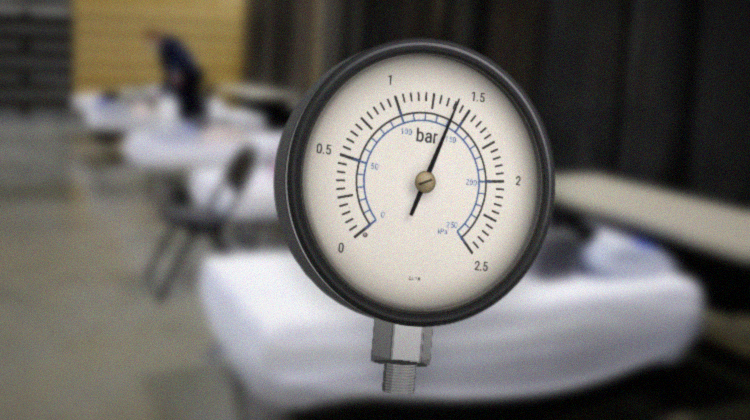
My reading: 1.4 (bar)
